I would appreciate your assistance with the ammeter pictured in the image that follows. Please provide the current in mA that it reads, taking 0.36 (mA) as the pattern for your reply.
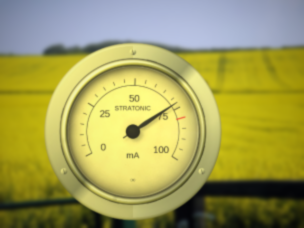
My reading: 72.5 (mA)
